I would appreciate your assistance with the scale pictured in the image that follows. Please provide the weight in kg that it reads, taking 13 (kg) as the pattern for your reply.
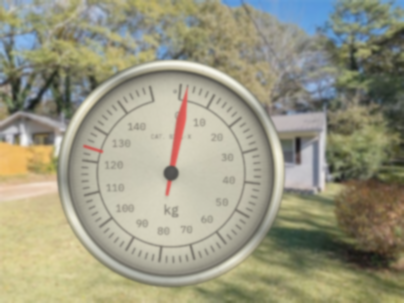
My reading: 2 (kg)
